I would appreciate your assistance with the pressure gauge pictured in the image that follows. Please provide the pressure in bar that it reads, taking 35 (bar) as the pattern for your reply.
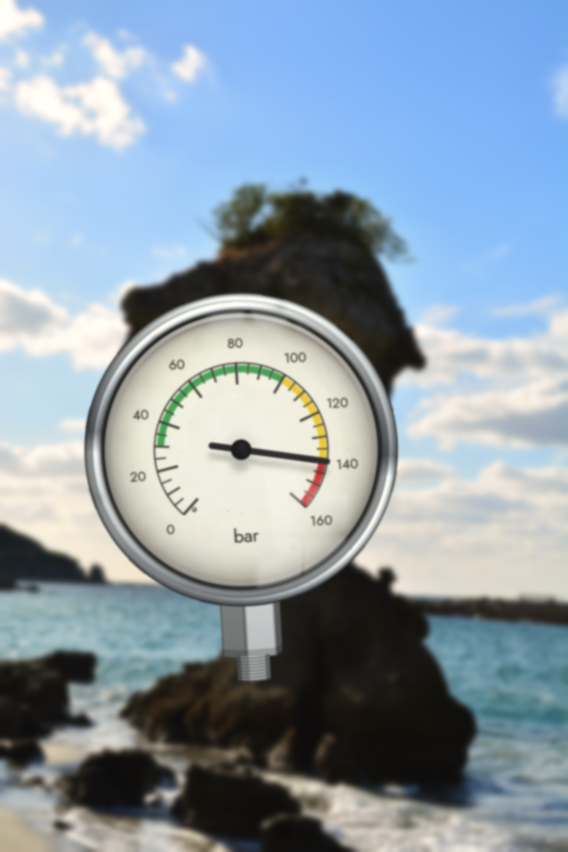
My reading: 140 (bar)
